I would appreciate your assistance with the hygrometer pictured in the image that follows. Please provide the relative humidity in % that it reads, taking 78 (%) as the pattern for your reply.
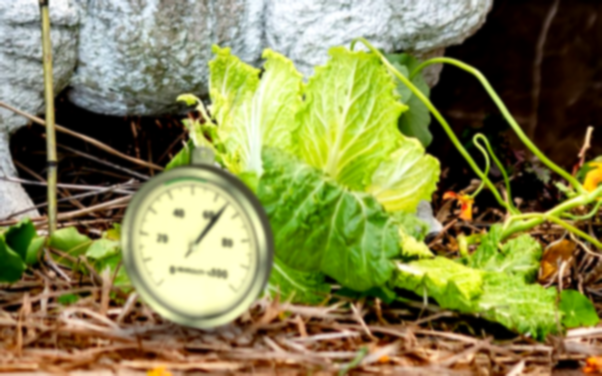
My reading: 65 (%)
